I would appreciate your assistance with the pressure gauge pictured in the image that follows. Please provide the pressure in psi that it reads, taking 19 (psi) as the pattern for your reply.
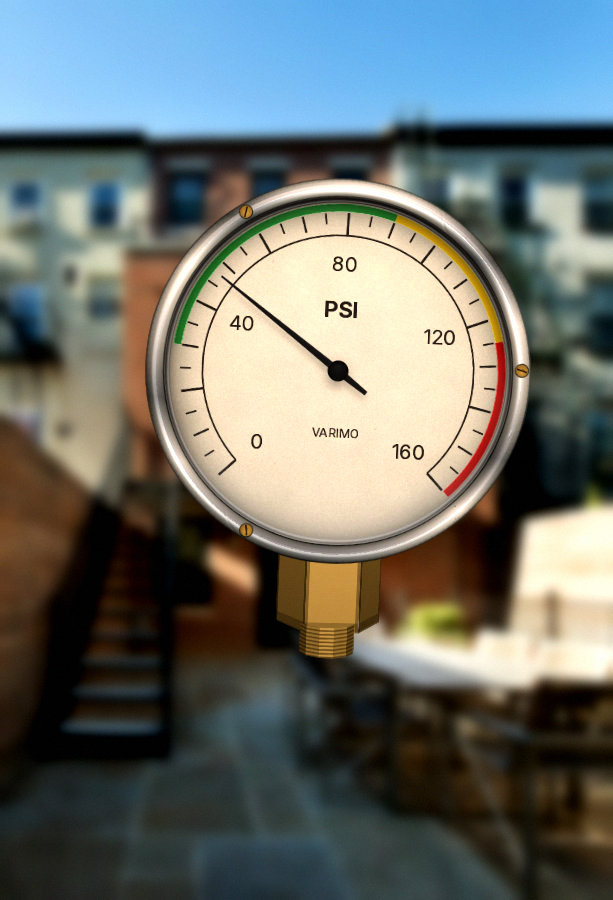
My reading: 47.5 (psi)
